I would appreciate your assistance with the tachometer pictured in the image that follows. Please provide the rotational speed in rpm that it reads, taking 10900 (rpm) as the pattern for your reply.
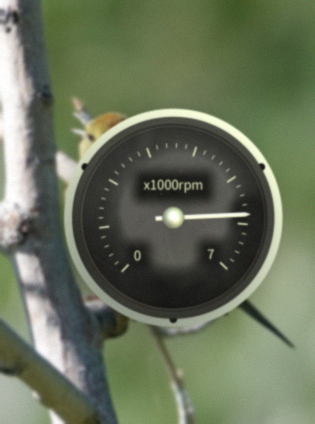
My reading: 5800 (rpm)
